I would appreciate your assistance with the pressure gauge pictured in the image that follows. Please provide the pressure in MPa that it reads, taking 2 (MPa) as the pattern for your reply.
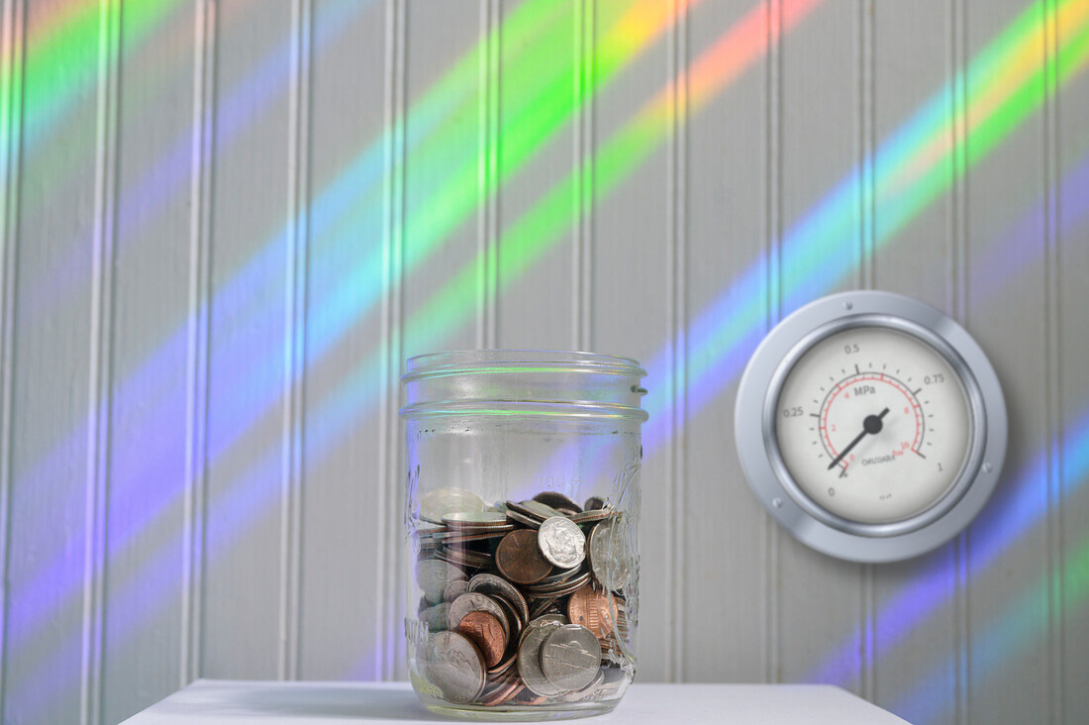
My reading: 0.05 (MPa)
